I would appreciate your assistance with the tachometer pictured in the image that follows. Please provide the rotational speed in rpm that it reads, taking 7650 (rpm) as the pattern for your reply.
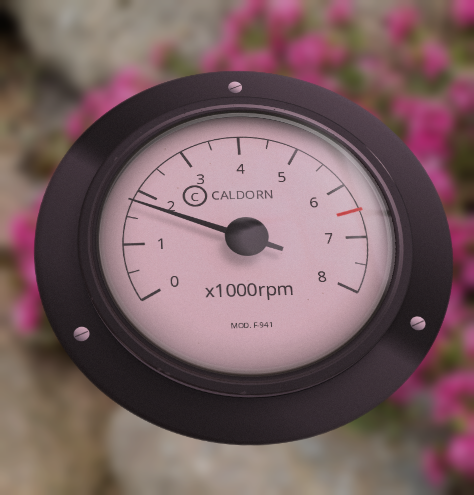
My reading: 1750 (rpm)
